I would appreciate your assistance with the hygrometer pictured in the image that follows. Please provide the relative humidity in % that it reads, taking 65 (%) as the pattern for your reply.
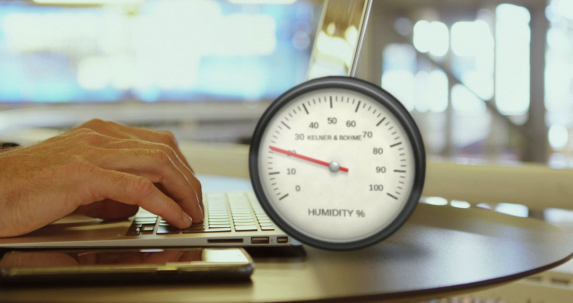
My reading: 20 (%)
